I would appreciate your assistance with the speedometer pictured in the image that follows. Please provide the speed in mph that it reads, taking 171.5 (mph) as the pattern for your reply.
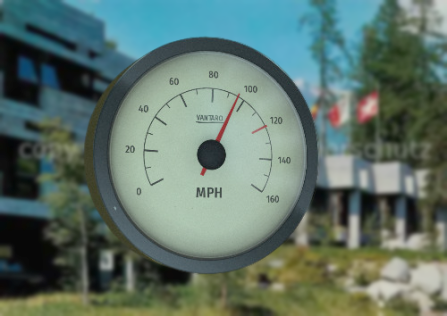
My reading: 95 (mph)
